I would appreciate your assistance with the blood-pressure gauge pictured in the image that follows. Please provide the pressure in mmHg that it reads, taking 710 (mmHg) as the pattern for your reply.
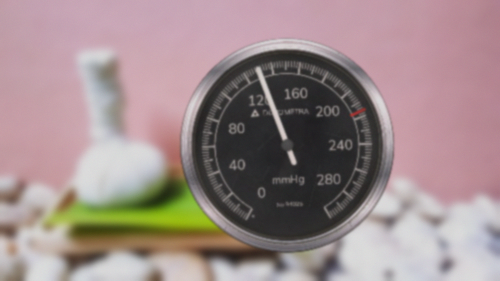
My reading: 130 (mmHg)
